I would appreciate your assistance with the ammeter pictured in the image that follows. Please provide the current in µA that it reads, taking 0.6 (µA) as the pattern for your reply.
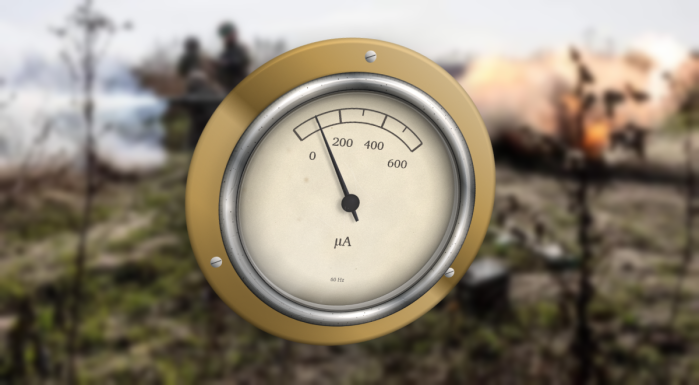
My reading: 100 (µA)
